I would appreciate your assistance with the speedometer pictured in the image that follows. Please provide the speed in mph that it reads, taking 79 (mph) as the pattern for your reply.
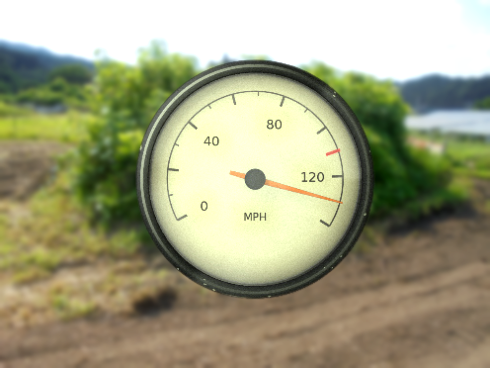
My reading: 130 (mph)
